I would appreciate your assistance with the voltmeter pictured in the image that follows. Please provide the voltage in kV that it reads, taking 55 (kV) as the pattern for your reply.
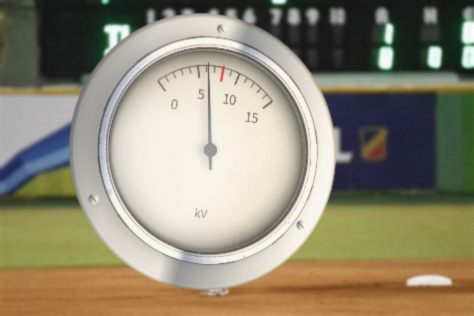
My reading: 6 (kV)
